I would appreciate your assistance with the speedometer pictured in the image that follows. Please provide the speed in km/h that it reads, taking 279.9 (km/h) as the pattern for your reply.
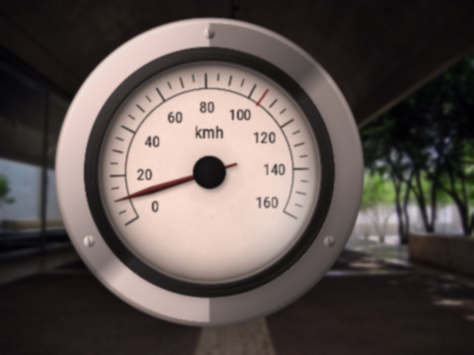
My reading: 10 (km/h)
